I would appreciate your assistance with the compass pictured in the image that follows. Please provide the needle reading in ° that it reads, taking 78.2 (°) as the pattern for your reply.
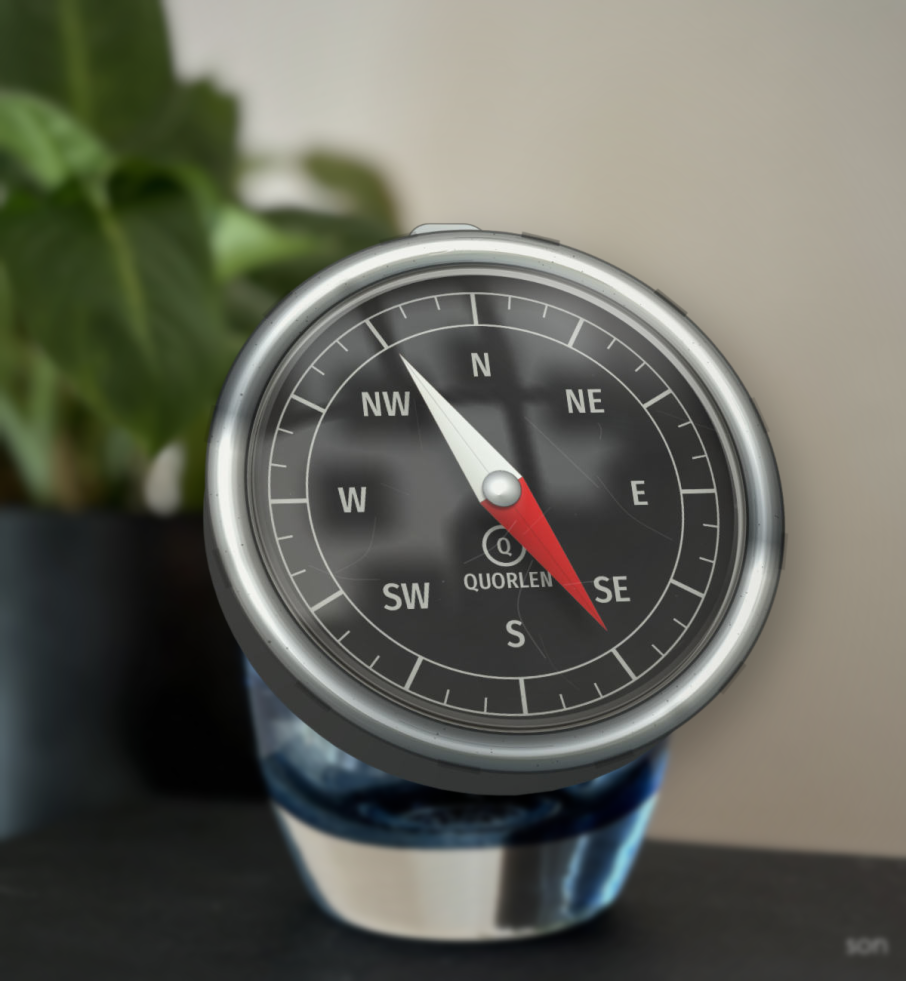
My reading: 150 (°)
